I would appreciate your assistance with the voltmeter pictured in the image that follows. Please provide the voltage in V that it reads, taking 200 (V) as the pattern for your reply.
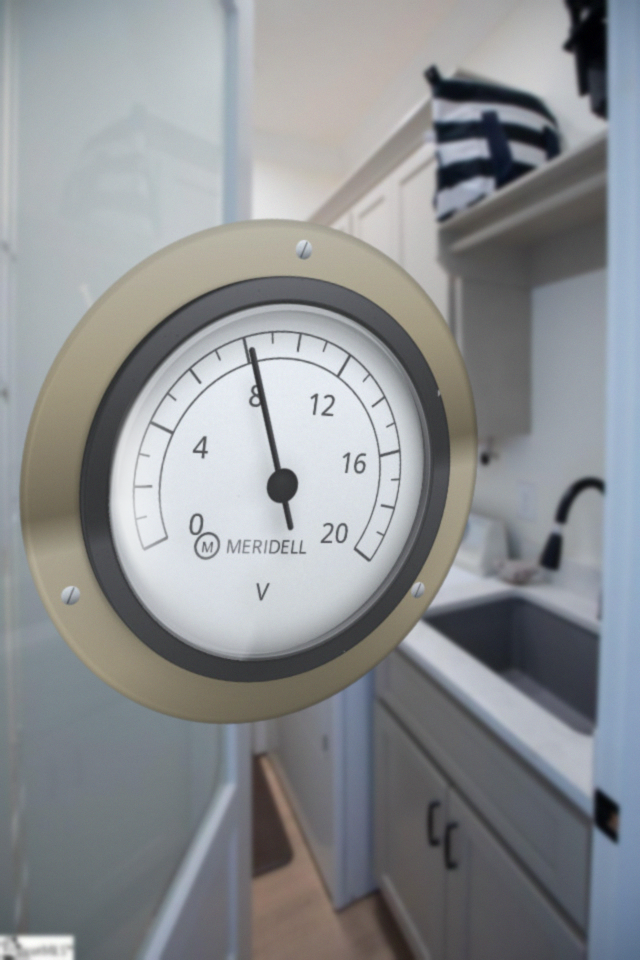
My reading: 8 (V)
